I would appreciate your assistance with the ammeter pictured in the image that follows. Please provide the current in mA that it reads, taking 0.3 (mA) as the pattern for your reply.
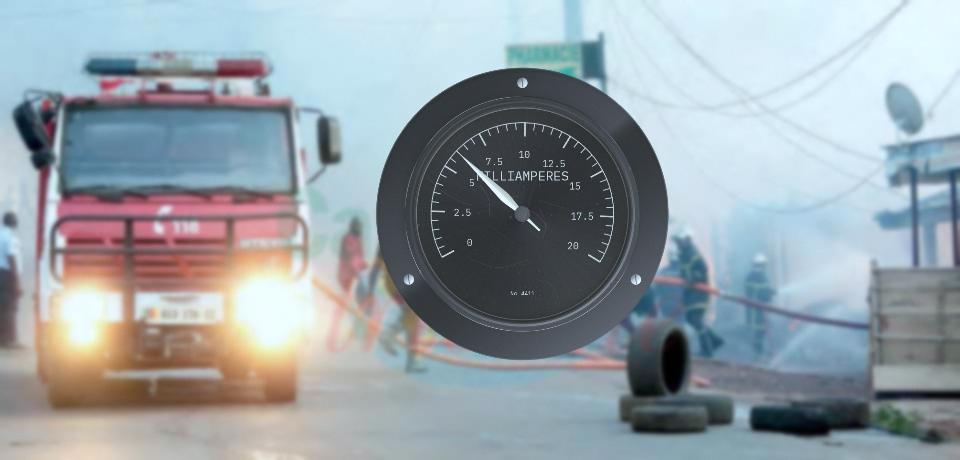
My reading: 6 (mA)
